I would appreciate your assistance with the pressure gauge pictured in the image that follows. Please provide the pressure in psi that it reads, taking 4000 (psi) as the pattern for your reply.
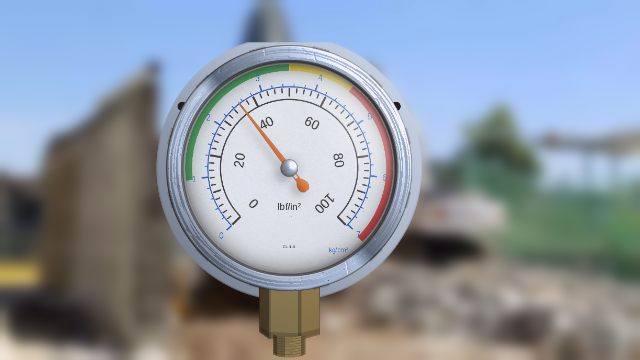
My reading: 36 (psi)
